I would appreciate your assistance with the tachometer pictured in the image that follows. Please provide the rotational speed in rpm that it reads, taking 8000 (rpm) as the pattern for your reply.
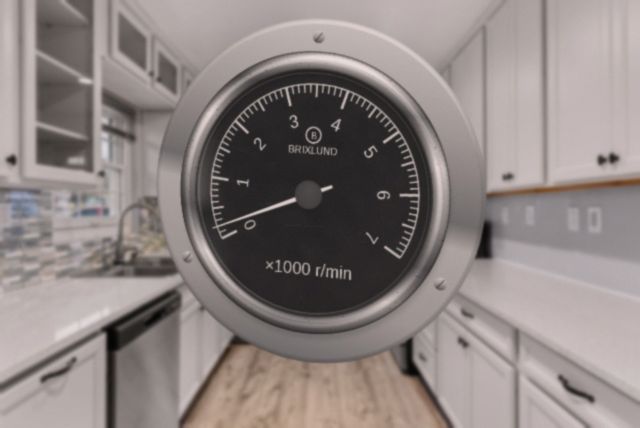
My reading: 200 (rpm)
